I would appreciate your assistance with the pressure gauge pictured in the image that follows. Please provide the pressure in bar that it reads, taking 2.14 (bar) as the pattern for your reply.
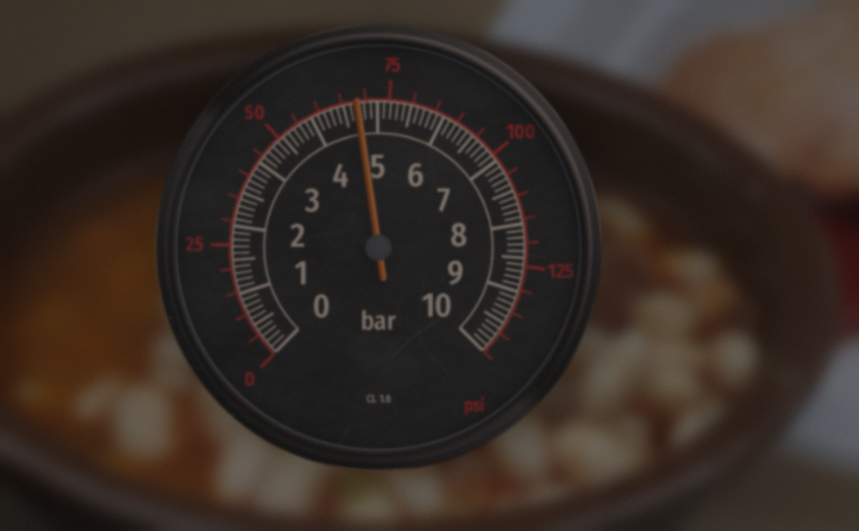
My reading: 4.7 (bar)
